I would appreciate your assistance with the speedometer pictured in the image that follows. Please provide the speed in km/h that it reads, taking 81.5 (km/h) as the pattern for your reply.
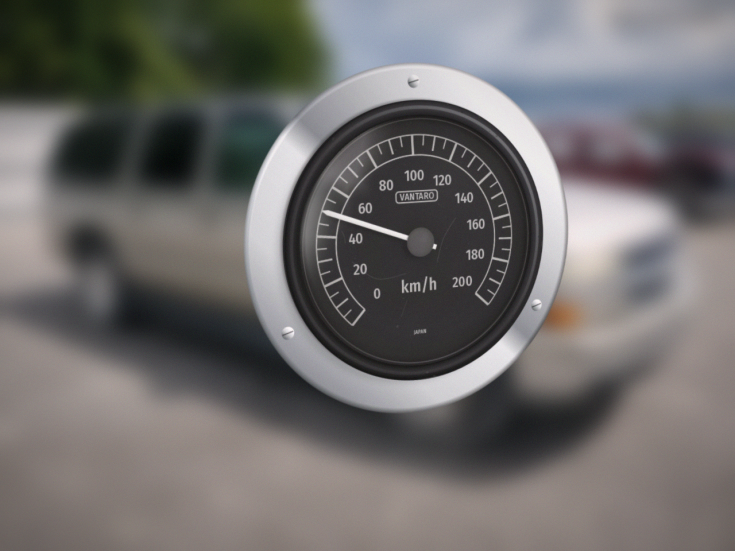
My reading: 50 (km/h)
